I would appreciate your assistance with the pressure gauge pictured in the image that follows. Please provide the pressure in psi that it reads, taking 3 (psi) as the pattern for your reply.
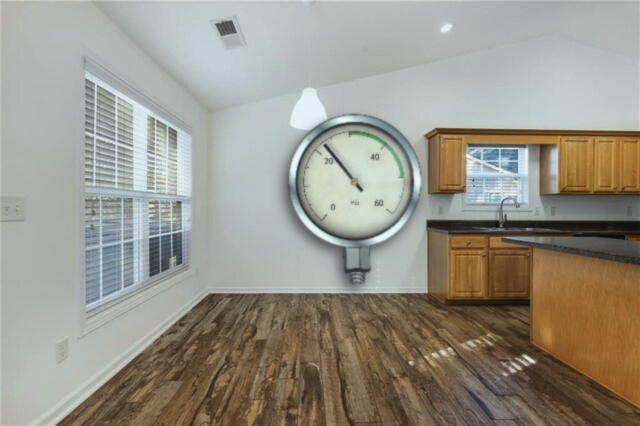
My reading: 22.5 (psi)
